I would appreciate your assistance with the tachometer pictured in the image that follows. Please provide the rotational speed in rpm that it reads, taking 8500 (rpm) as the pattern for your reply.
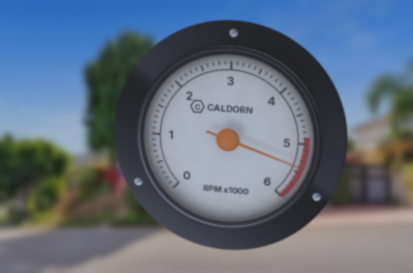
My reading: 5400 (rpm)
